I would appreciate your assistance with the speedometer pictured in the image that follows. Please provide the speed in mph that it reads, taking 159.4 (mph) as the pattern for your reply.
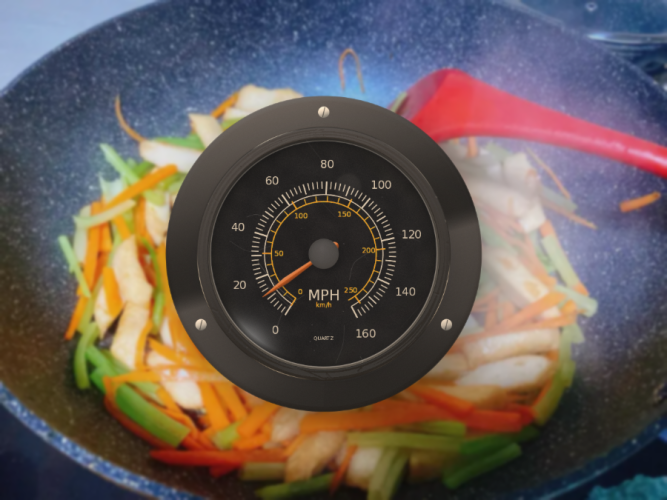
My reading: 12 (mph)
